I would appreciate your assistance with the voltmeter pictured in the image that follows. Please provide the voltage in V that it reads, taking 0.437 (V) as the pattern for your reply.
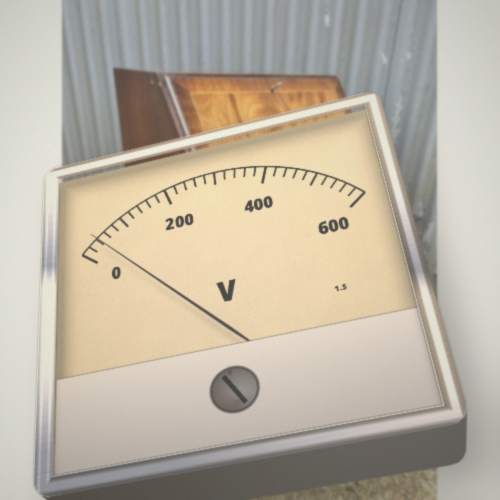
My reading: 40 (V)
